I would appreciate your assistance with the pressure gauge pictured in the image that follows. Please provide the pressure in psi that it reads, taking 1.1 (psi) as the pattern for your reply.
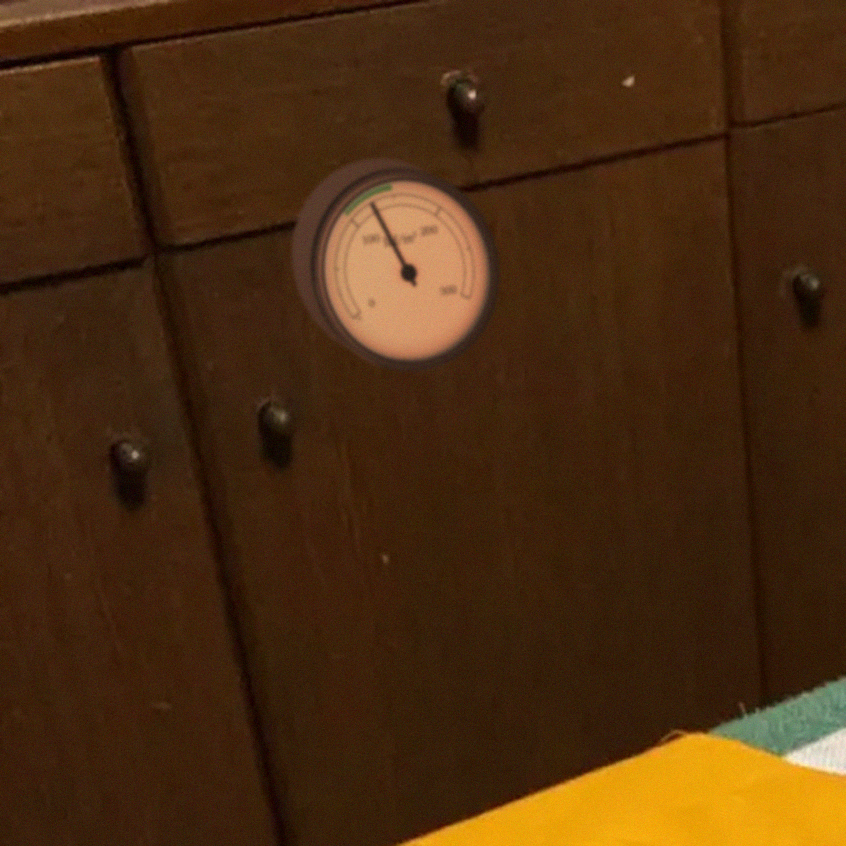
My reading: 125 (psi)
